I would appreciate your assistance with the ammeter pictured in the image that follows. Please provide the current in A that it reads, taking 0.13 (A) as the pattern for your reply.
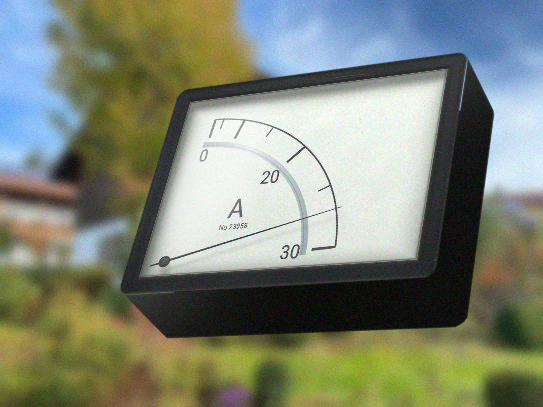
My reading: 27.5 (A)
